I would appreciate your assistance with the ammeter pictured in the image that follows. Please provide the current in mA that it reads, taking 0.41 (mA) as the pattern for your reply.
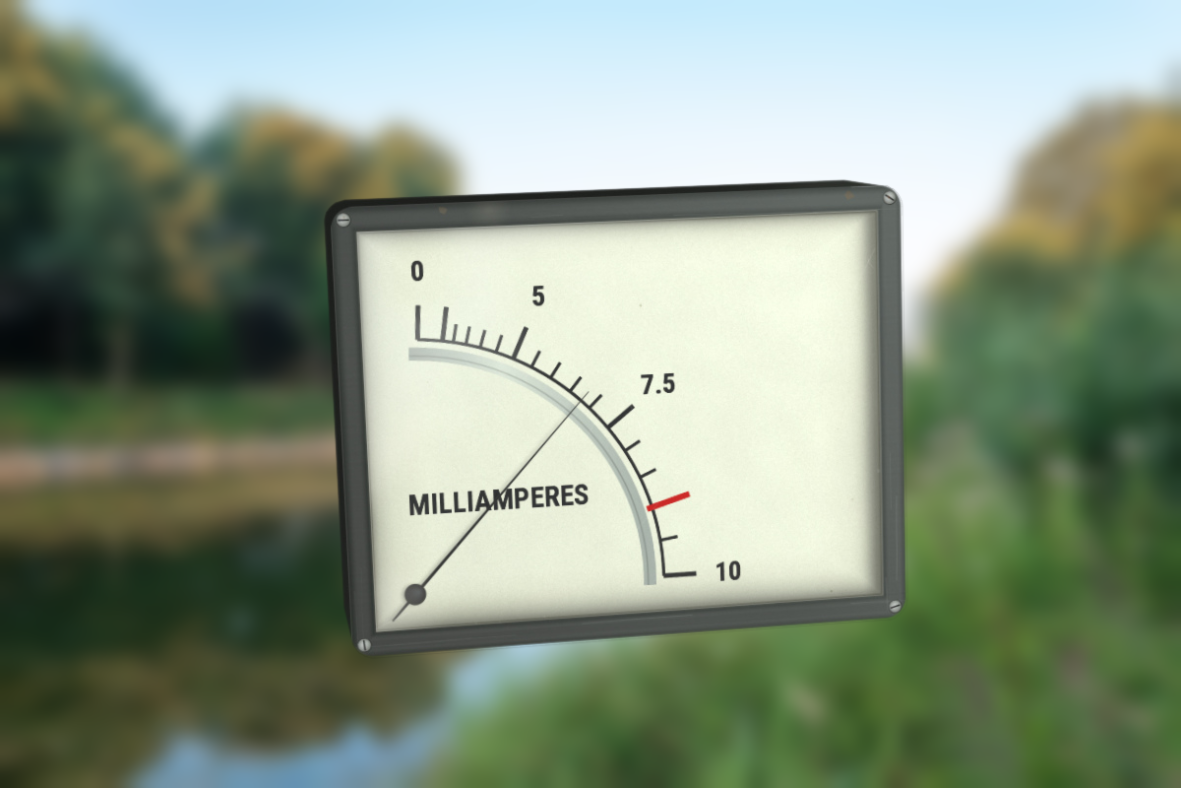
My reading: 6.75 (mA)
